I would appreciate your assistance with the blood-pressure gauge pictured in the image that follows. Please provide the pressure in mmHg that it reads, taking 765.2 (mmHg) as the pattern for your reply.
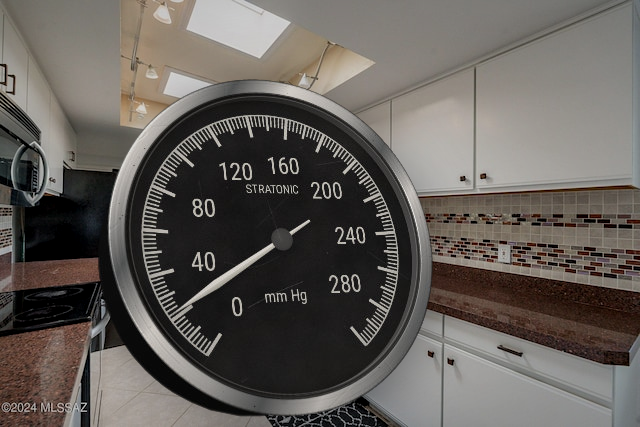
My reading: 22 (mmHg)
